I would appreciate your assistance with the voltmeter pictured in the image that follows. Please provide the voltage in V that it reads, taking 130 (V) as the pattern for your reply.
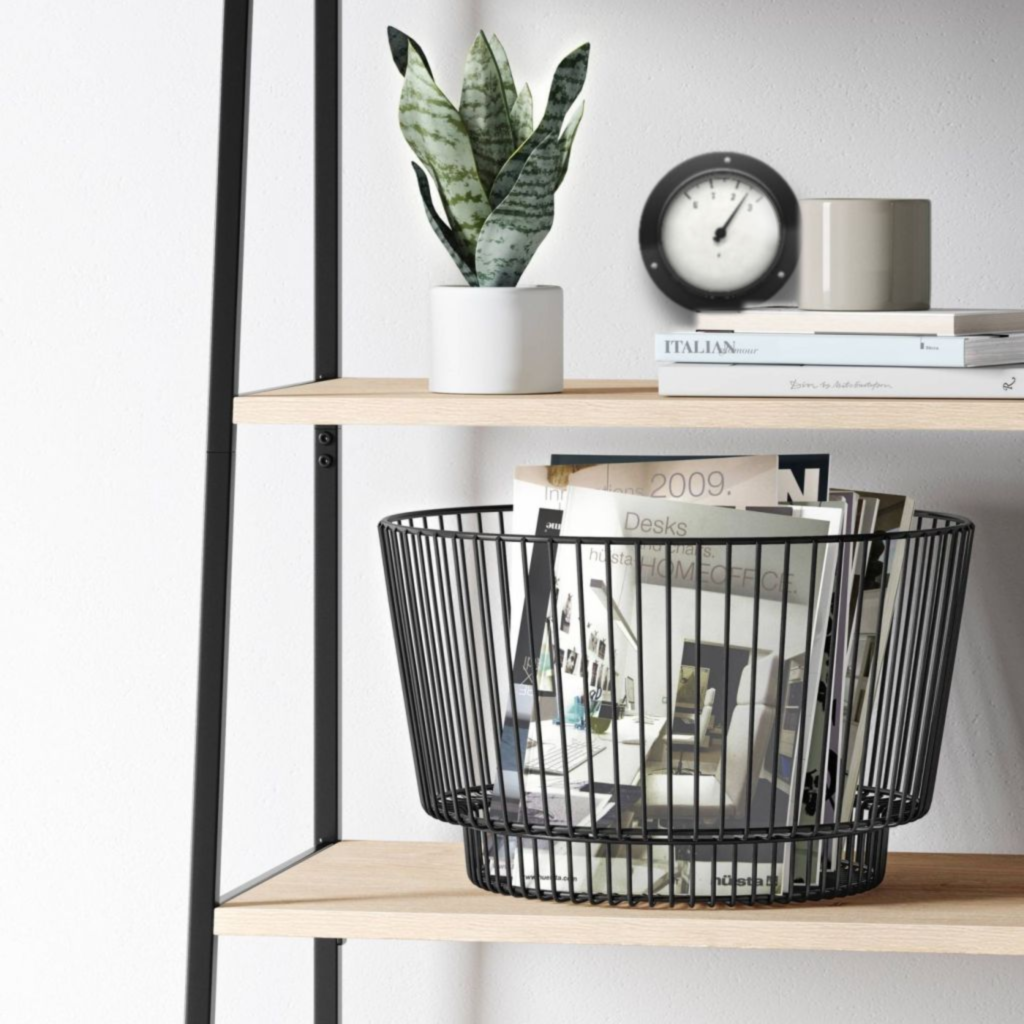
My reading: 2.5 (V)
